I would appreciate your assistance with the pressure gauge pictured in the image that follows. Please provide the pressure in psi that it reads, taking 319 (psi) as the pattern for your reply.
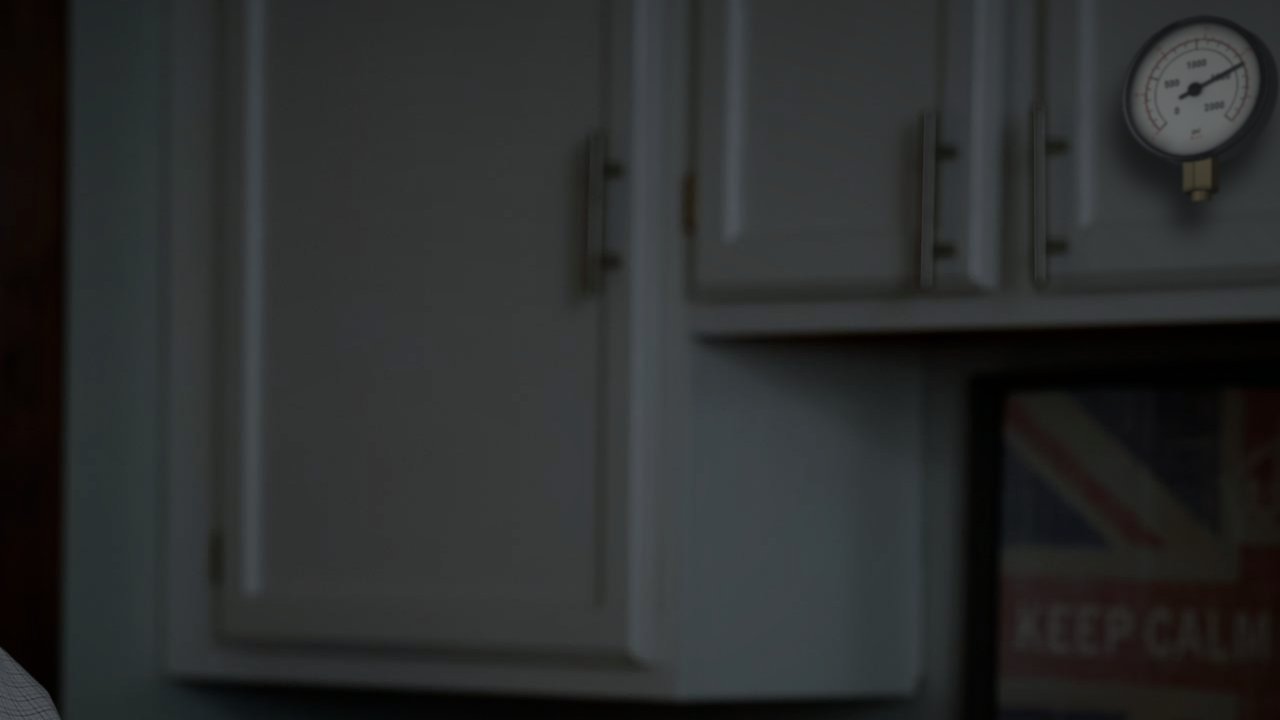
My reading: 1500 (psi)
